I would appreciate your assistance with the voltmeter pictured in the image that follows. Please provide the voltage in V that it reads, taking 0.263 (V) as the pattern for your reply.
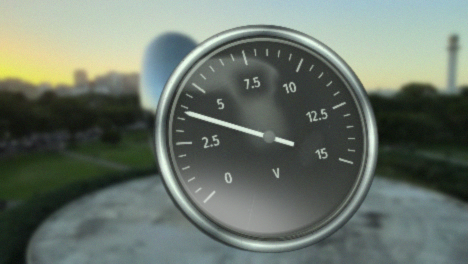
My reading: 3.75 (V)
